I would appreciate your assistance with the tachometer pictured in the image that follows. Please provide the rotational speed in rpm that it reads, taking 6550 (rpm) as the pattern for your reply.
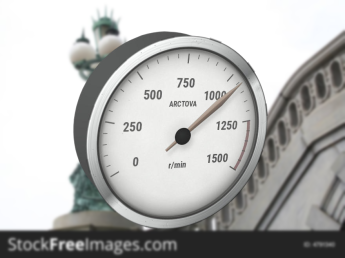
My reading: 1050 (rpm)
